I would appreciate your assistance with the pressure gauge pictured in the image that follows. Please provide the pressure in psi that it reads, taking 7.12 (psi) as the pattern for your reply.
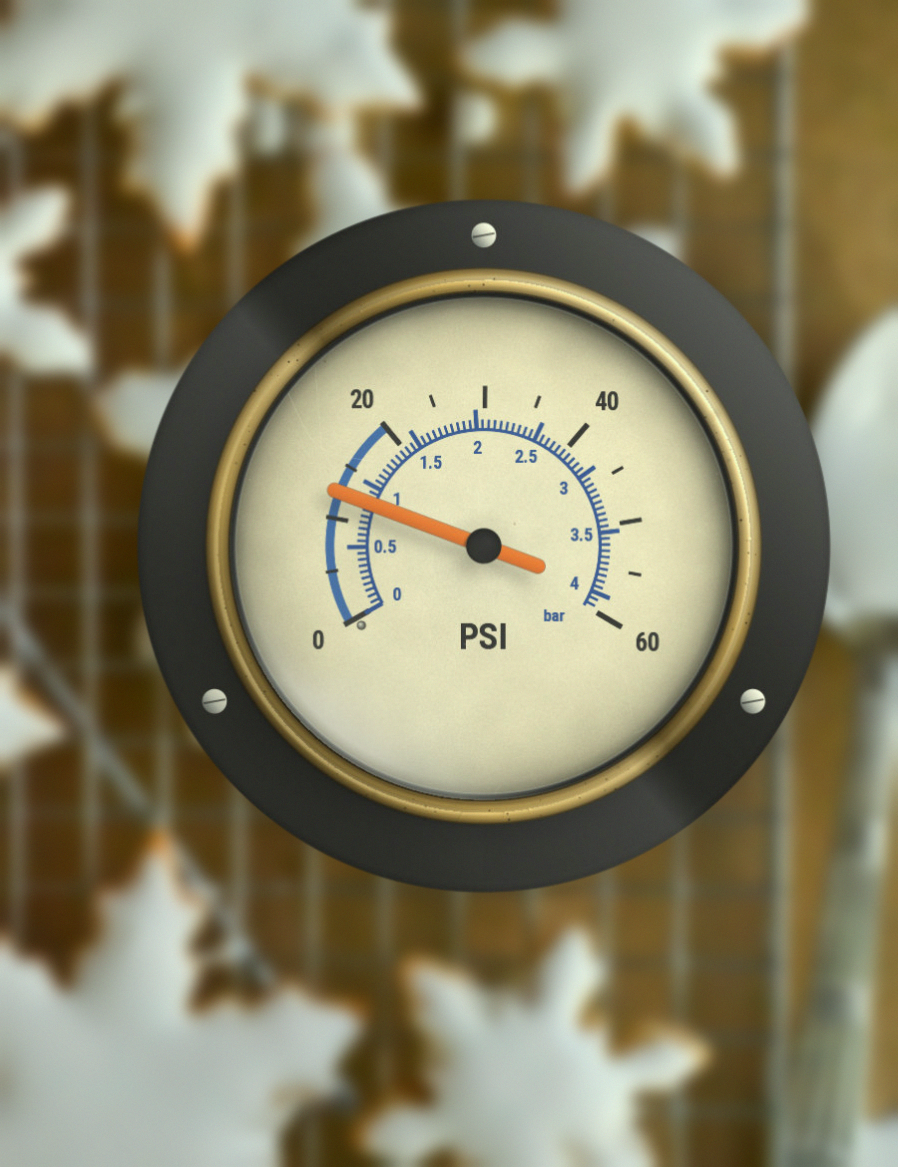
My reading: 12.5 (psi)
